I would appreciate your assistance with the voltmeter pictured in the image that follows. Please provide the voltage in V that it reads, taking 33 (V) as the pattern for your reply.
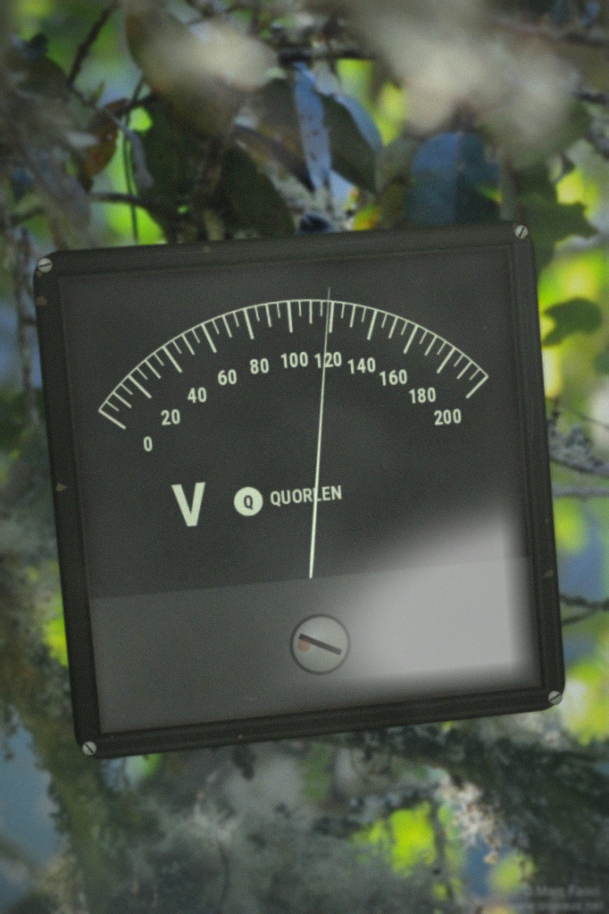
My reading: 117.5 (V)
